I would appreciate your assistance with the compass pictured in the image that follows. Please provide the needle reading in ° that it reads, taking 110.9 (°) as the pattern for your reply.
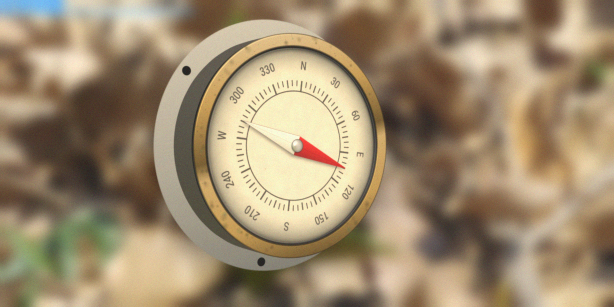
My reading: 105 (°)
